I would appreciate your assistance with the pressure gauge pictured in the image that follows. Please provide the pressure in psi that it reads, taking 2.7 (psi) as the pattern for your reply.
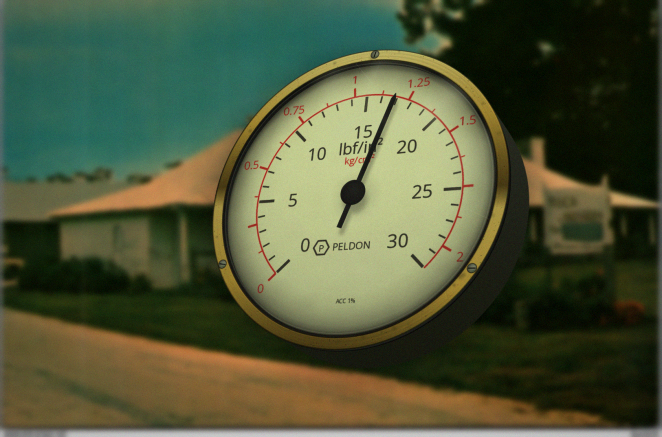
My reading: 17 (psi)
